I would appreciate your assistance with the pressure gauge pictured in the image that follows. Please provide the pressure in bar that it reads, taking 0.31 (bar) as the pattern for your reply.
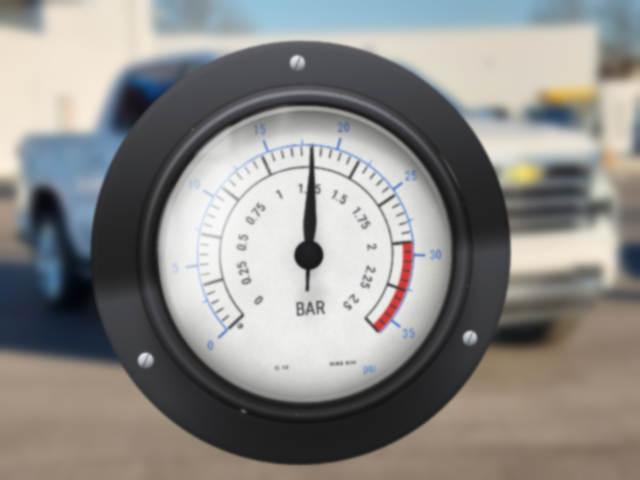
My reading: 1.25 (bar)
